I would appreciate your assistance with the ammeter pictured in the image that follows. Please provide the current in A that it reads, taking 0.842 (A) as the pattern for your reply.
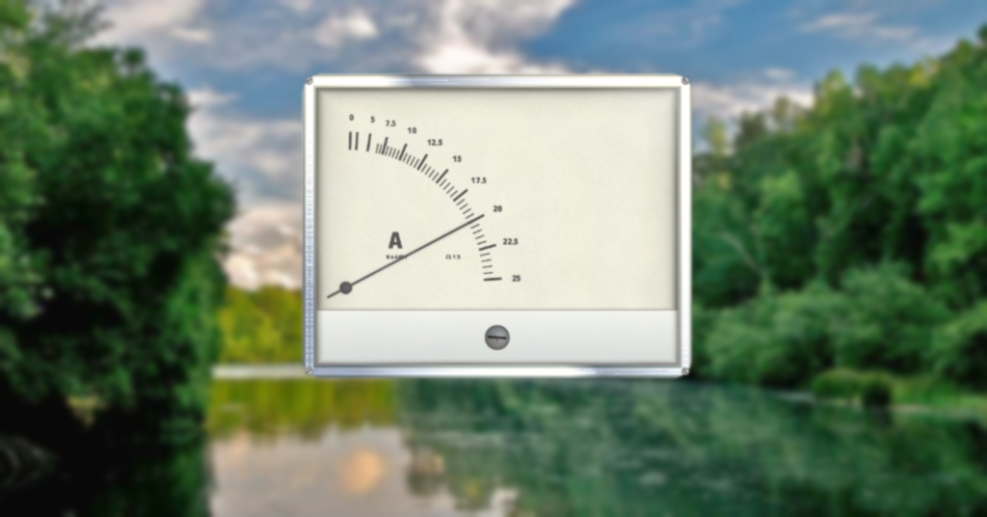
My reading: 20 (A)
